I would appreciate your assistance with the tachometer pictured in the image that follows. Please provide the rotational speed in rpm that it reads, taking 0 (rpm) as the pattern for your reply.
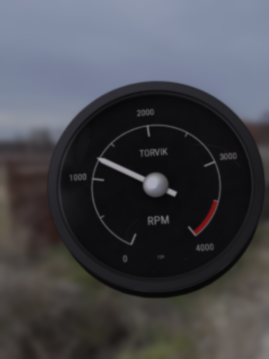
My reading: 1250 (rpm)
